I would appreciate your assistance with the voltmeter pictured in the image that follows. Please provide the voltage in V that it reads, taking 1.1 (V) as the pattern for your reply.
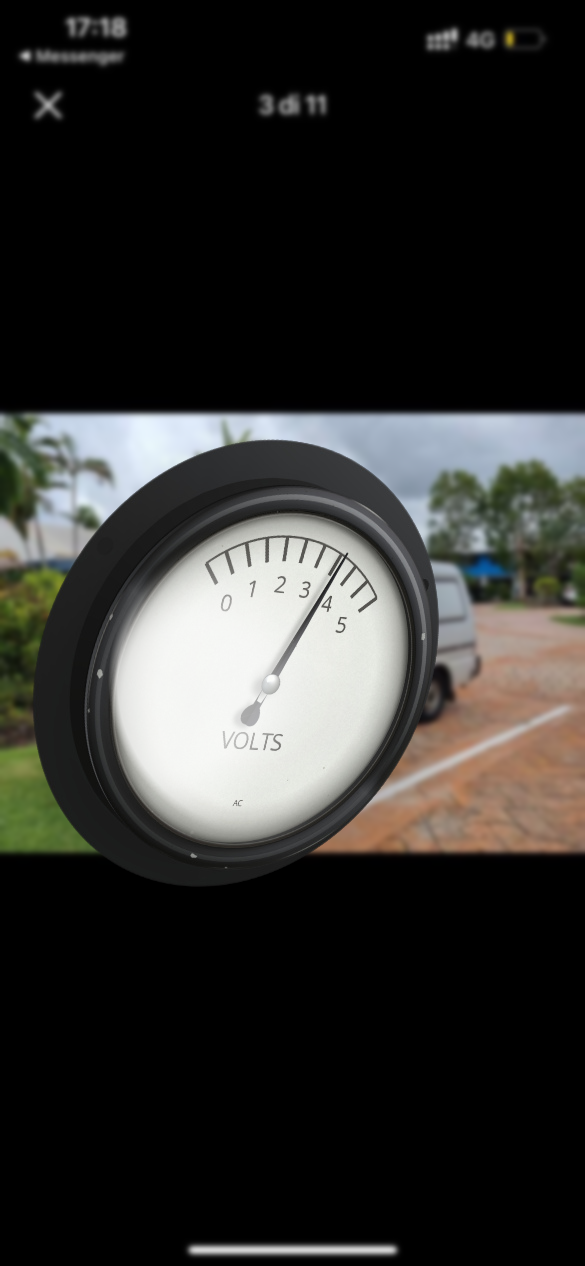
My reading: 3.5 (V)
